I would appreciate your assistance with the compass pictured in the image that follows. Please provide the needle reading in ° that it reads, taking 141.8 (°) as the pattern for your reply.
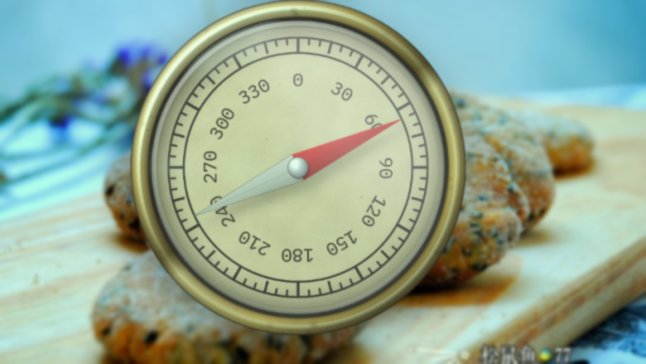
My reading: 65 (°)
